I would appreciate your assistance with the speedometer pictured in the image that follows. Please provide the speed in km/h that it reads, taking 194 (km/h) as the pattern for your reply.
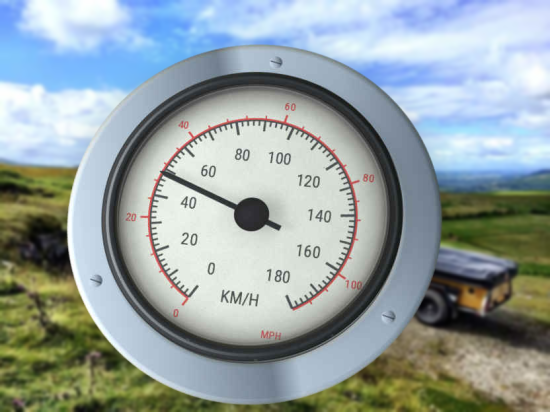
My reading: 48 (km/h)
